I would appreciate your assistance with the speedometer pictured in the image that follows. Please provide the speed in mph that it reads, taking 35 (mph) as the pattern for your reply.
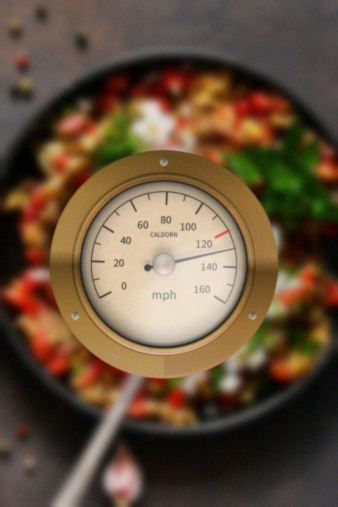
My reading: 130 (mph)
